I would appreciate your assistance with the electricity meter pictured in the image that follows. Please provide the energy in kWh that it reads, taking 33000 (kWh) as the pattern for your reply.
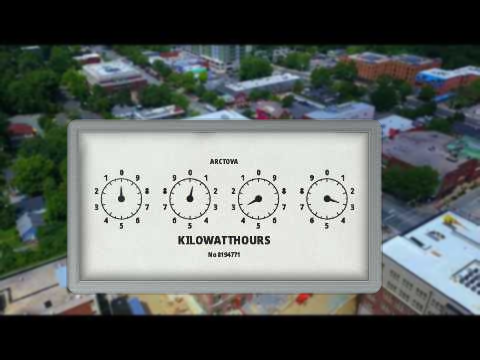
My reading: 33 (kWh)
